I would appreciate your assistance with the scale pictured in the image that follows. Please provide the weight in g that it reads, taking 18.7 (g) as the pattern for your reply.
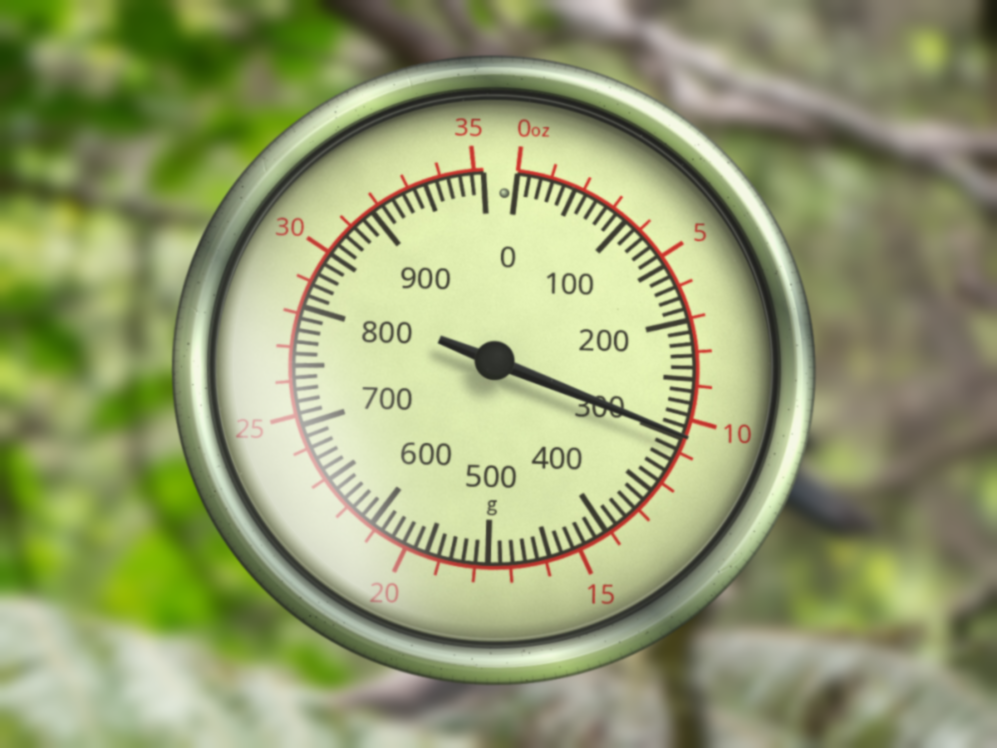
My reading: 300 (g)
